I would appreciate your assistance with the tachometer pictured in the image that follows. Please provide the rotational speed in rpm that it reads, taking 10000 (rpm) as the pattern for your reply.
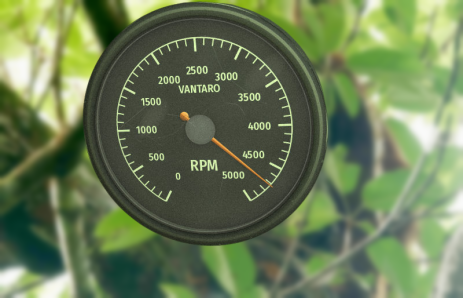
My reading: 4700 (rpm)
